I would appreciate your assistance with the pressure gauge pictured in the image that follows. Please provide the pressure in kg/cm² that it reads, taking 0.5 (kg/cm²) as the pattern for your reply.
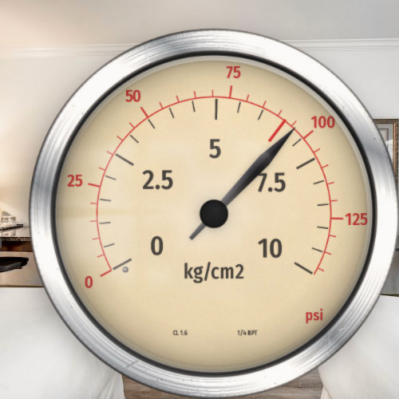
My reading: 6.75 (kg/cm²)
